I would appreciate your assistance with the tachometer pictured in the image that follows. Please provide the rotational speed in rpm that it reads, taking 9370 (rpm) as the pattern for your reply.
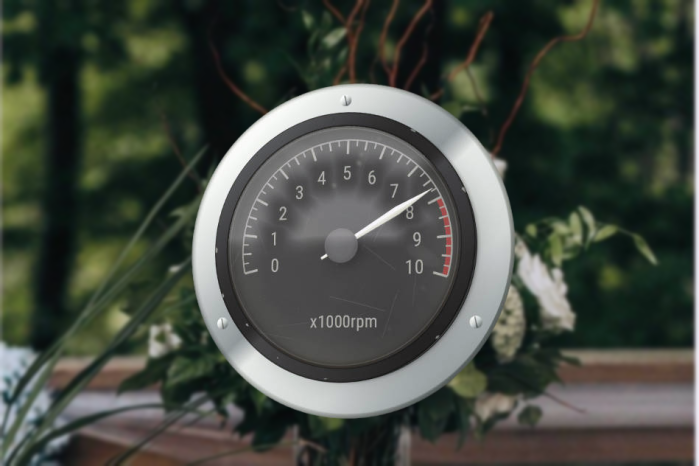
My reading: 7750 (rpm)
